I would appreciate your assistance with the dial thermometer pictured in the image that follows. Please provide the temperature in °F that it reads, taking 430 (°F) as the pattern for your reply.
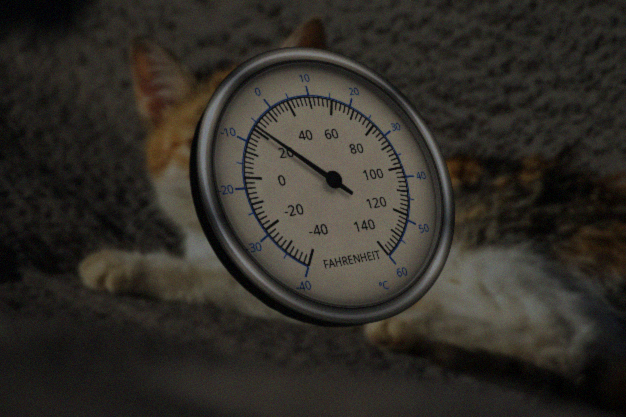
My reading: 20 (°F)
